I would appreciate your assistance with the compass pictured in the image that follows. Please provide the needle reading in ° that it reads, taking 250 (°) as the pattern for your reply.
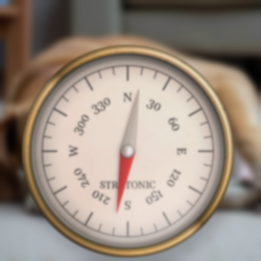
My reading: 190 (°)
